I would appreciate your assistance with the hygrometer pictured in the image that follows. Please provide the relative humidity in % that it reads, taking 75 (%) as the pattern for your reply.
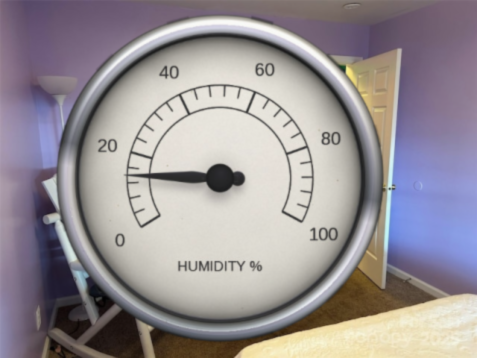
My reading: 14 (%)
